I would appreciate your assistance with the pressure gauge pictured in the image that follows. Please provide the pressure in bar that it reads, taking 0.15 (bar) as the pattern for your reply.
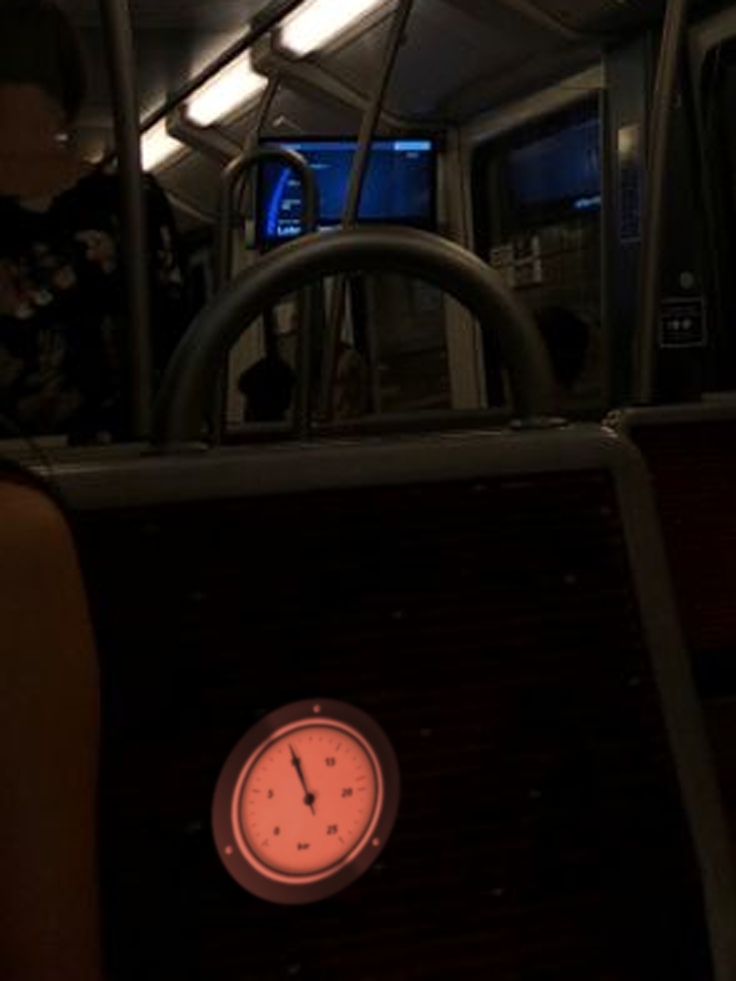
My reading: 10 (bar)
